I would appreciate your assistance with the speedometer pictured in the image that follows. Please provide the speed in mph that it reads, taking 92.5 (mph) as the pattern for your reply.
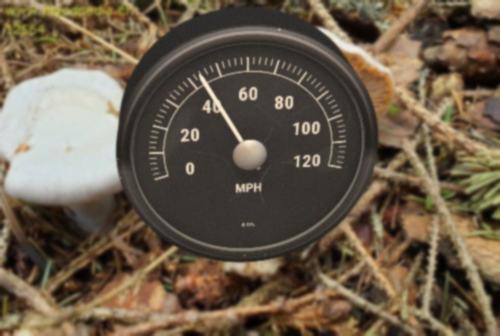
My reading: 44 (mph)
